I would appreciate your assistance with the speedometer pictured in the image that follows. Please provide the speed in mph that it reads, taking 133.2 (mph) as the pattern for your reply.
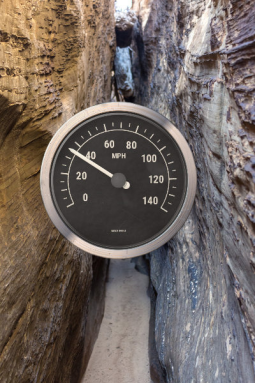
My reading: 35 (mph)
